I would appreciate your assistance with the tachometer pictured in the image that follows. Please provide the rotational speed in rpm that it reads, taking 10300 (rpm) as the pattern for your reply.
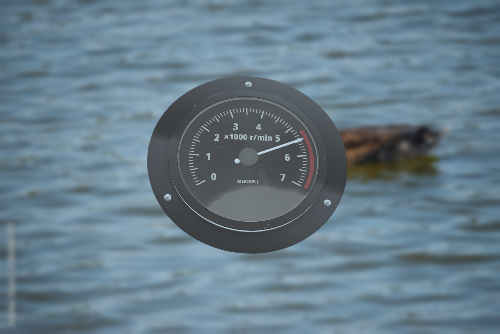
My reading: 5500 (rpm)
